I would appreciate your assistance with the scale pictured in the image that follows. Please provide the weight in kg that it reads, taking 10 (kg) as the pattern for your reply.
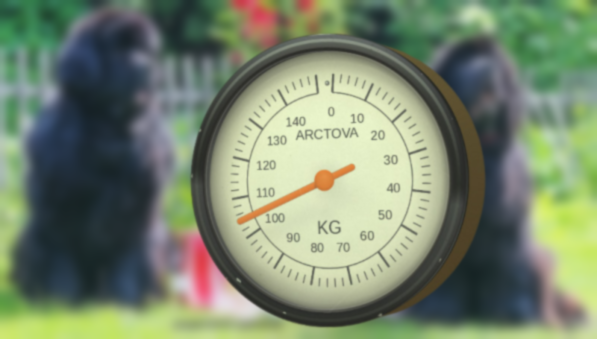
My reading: 104 (kg)
